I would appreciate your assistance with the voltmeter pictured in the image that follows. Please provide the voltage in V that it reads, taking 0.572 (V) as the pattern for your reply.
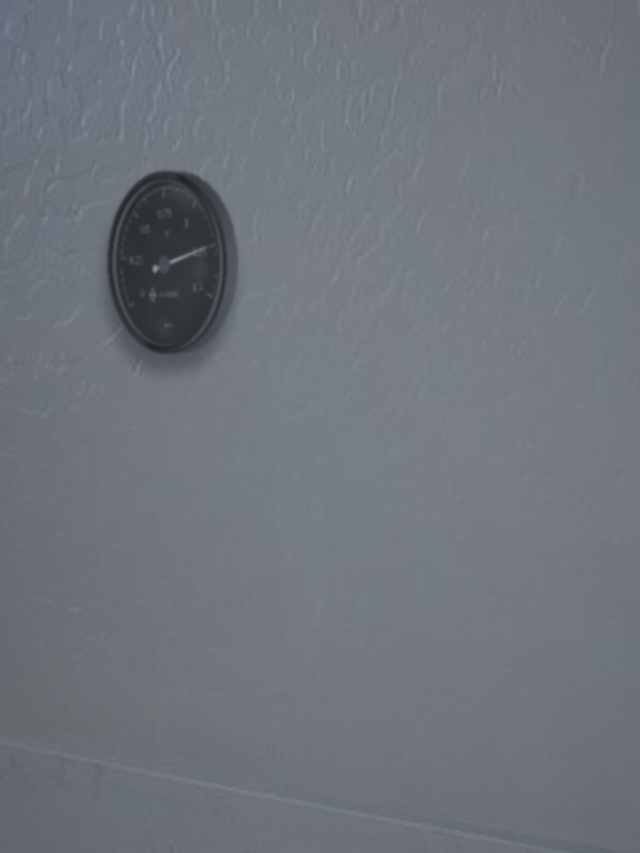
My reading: 1.25 (V)
